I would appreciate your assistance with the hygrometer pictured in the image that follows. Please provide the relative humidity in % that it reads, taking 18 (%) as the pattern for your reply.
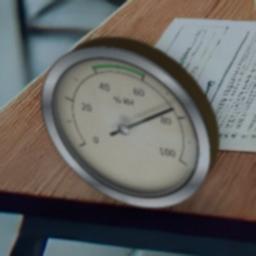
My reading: 75 (%)
